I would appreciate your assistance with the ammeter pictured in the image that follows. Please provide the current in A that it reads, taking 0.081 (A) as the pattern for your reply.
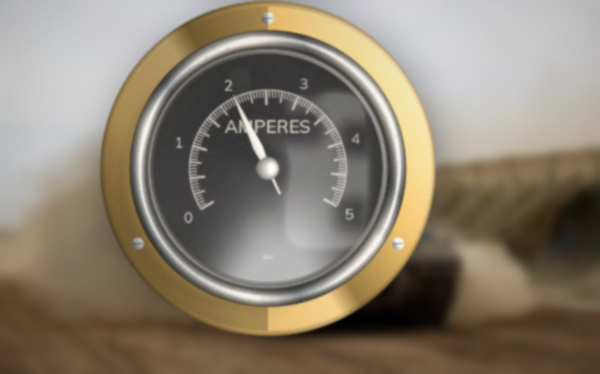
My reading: 2 (A)
